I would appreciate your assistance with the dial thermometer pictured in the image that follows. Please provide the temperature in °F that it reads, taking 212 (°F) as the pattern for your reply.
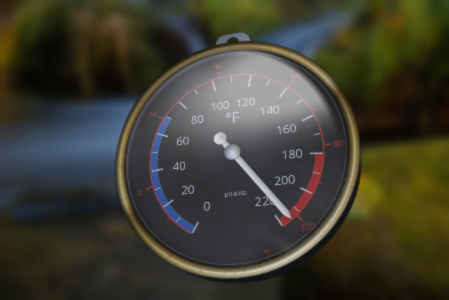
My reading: 215 (°F)
